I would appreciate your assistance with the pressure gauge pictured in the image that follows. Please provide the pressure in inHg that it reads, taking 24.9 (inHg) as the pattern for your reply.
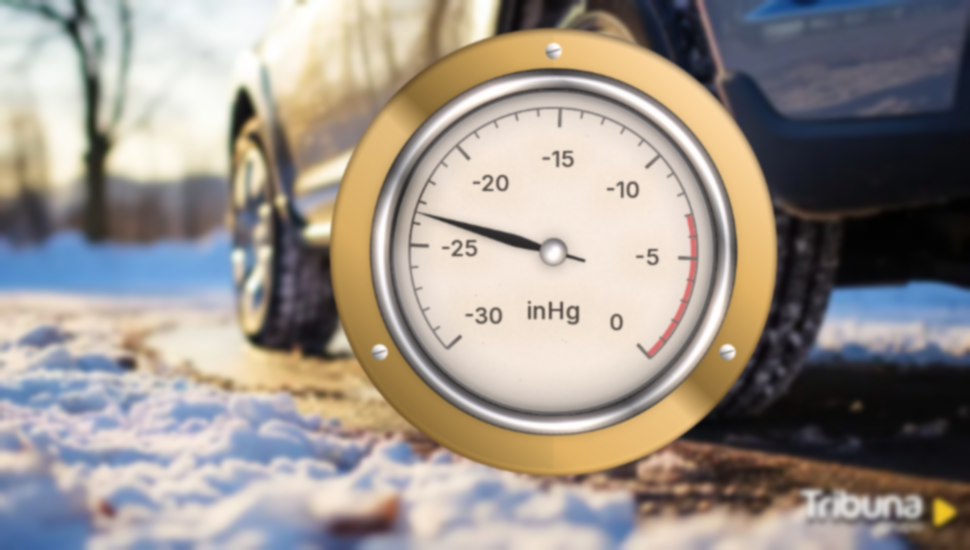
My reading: -23.5 (inHg)
